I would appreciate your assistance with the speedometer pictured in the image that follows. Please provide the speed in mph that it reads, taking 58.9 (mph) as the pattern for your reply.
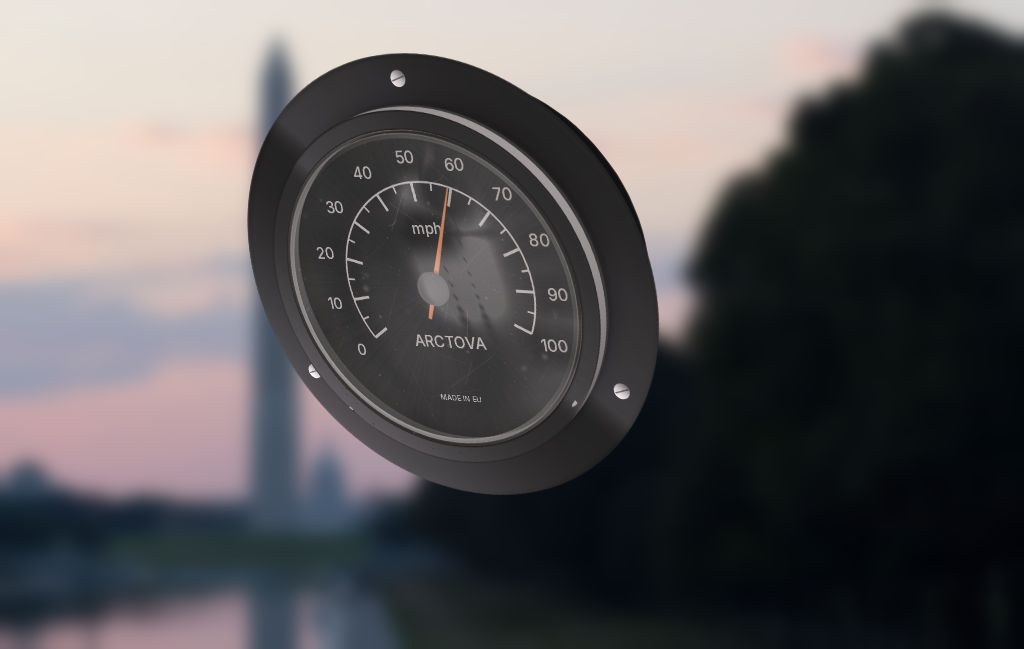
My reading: 60 (mph)
